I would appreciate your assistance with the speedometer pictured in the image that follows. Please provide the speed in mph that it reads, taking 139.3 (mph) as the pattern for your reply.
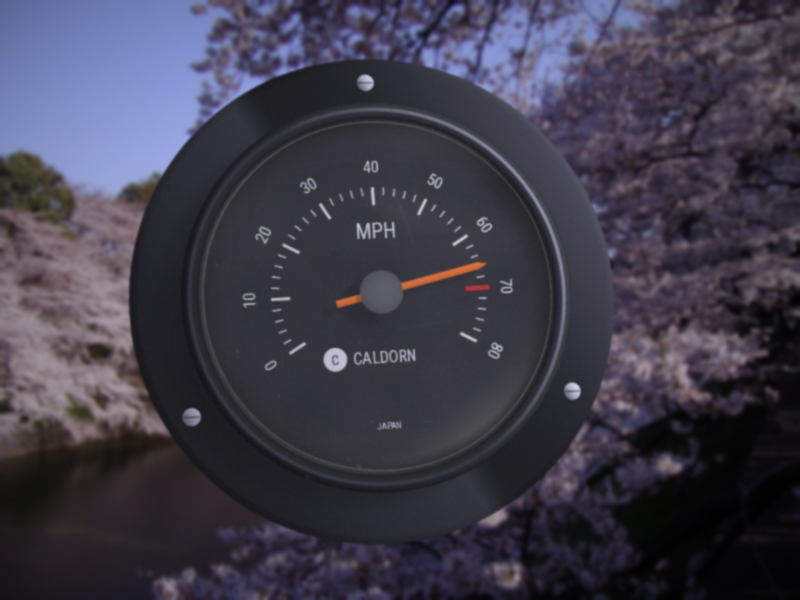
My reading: 66 (mph)
